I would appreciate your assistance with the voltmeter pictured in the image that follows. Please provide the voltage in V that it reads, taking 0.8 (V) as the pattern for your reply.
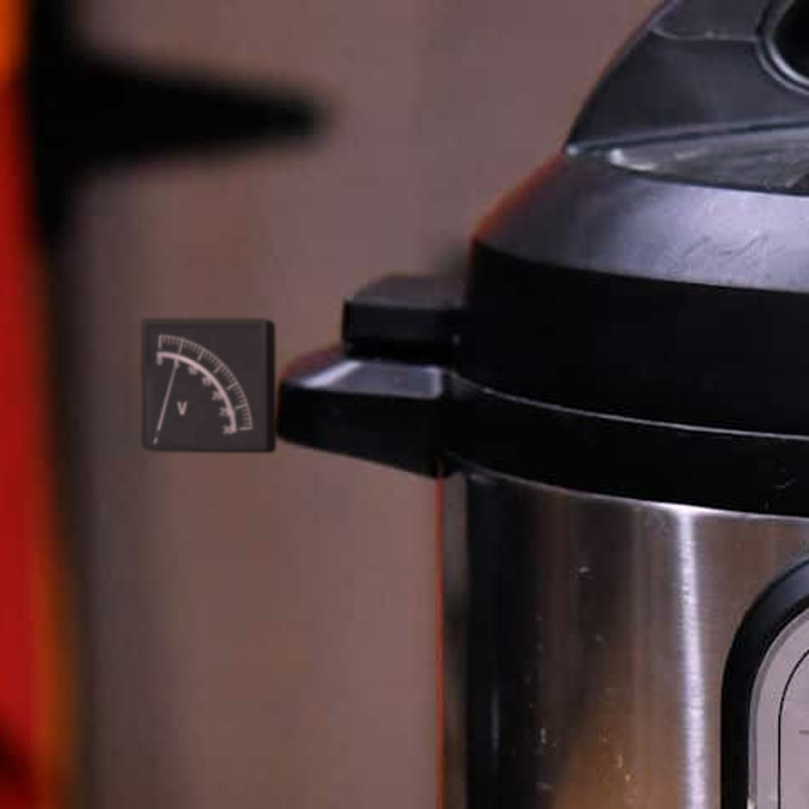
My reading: 5 (V)
